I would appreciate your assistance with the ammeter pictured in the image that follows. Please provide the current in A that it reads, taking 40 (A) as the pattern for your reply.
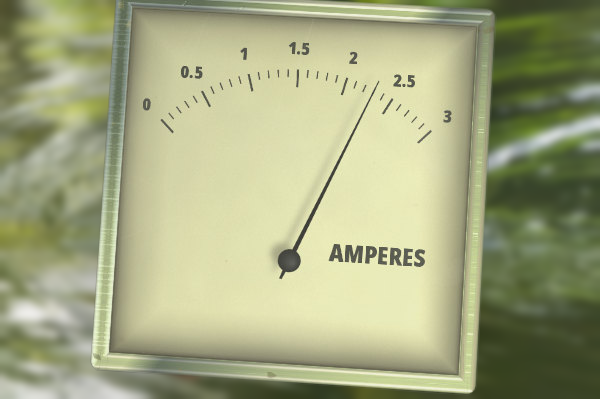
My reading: 2.3 (A)
